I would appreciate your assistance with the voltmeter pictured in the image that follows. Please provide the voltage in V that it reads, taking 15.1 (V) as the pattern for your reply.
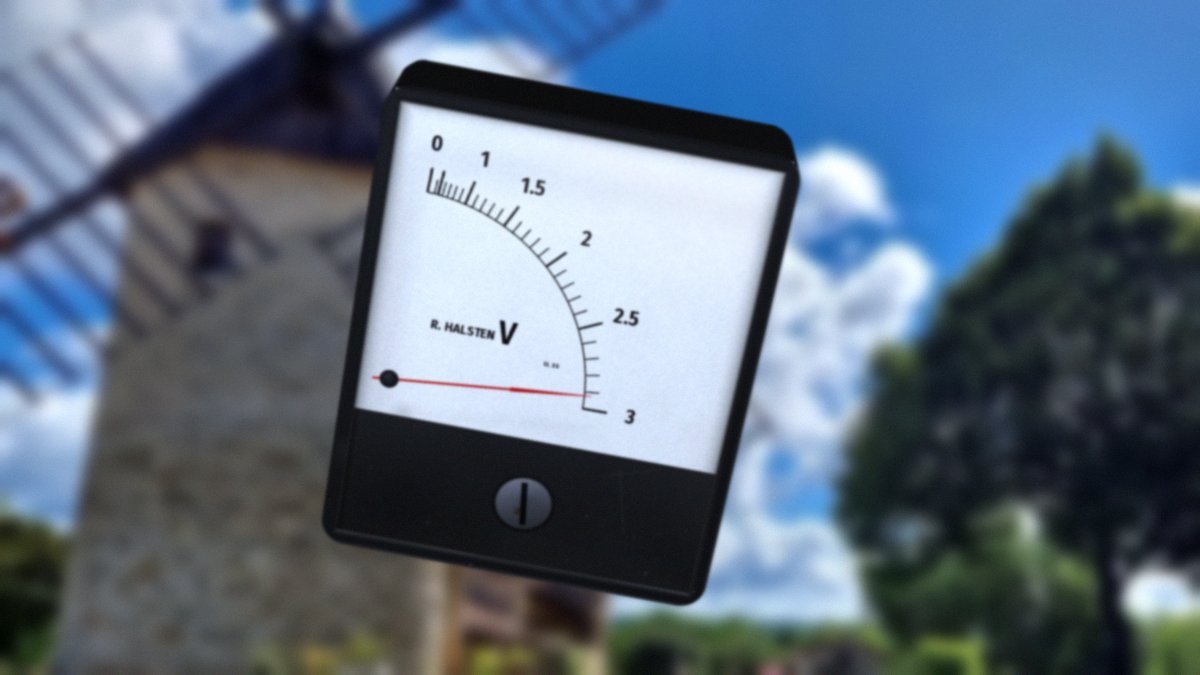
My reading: 2.9 (V)
